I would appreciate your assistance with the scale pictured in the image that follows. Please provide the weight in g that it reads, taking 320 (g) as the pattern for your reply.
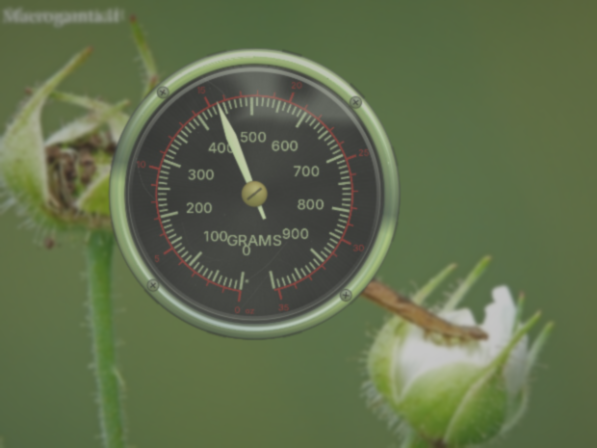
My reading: 440 (g)
